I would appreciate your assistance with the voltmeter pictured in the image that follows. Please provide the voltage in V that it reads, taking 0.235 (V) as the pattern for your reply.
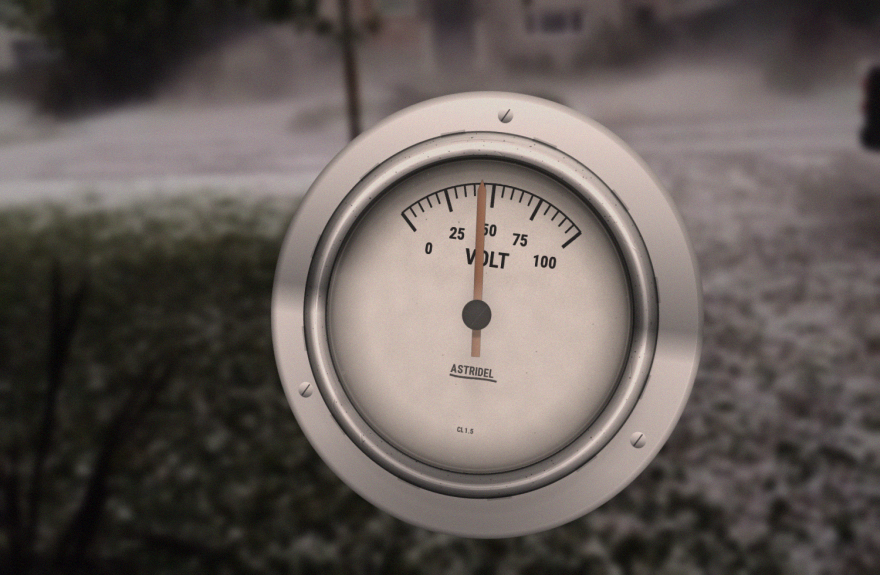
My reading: 45 (V)
